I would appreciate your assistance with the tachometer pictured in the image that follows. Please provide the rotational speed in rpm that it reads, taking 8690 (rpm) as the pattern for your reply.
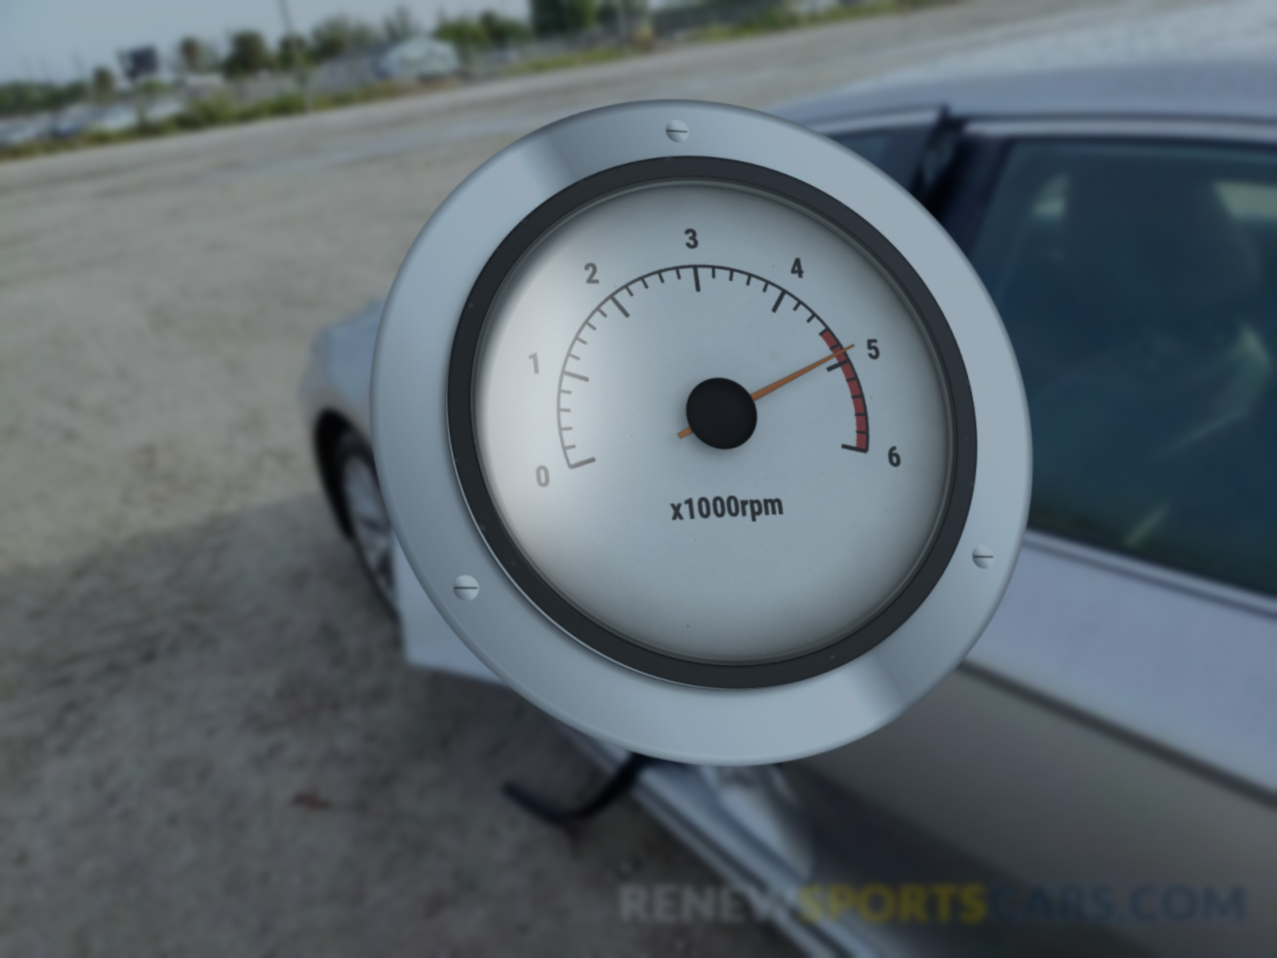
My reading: 4900 (rpm)
